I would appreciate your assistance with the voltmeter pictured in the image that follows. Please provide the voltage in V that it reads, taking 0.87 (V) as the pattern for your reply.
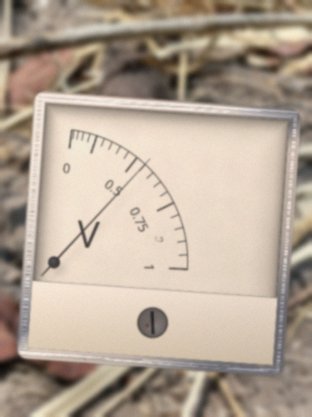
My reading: 0.55 (V)
